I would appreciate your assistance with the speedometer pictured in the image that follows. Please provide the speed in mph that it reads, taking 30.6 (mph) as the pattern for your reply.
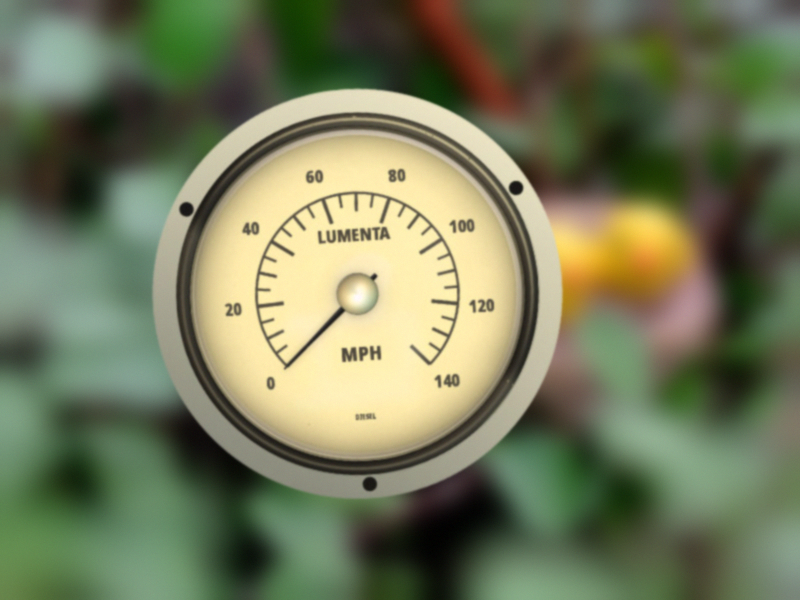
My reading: 0 (mph)
